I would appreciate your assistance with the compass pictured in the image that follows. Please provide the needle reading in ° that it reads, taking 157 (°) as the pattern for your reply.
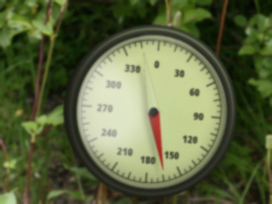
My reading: 165 (°)
